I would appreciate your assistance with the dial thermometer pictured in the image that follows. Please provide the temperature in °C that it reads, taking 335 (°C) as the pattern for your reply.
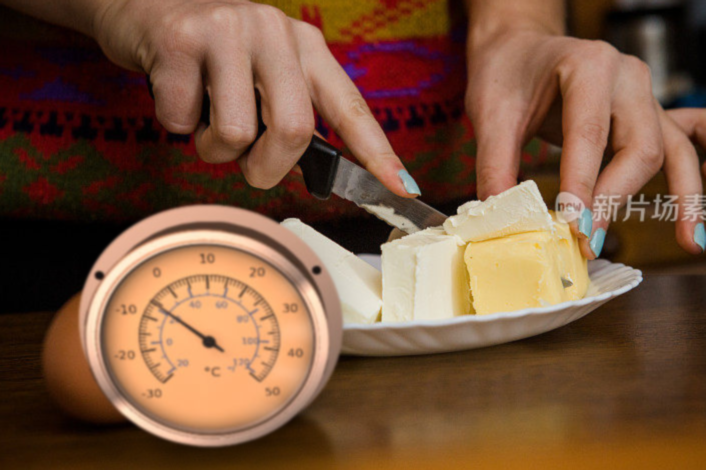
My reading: -5 (°C)
